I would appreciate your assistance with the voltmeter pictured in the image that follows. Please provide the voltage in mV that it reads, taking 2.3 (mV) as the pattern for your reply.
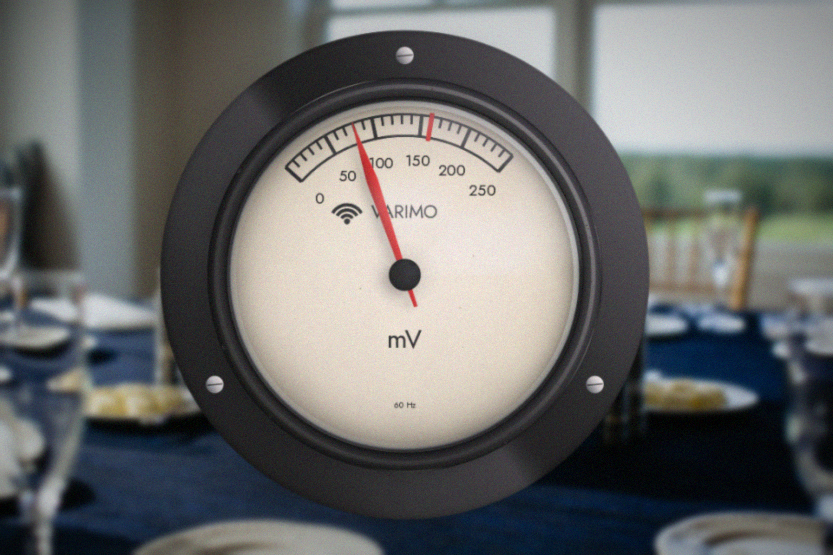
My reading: 80 (mV)
